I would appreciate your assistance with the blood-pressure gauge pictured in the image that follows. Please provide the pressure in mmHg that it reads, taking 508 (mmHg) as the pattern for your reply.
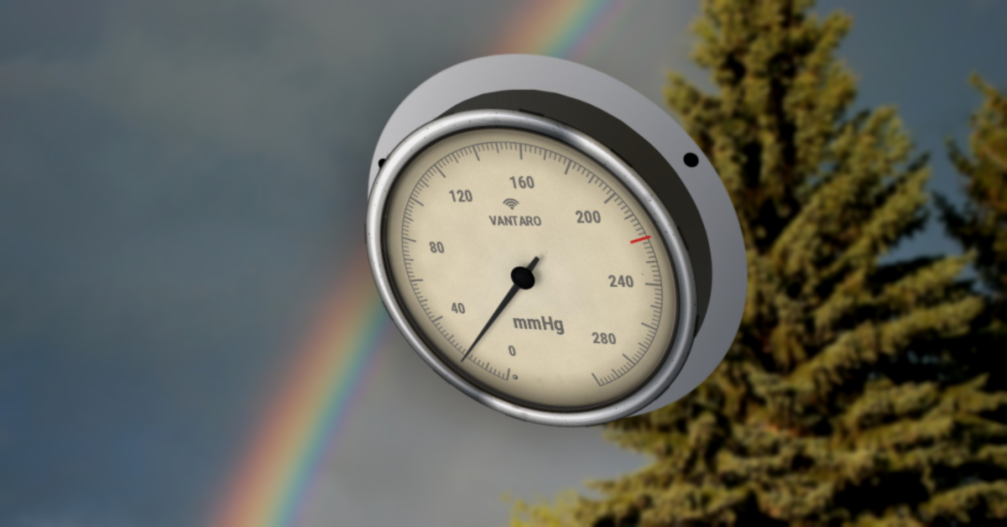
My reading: 20 (mmHg)
